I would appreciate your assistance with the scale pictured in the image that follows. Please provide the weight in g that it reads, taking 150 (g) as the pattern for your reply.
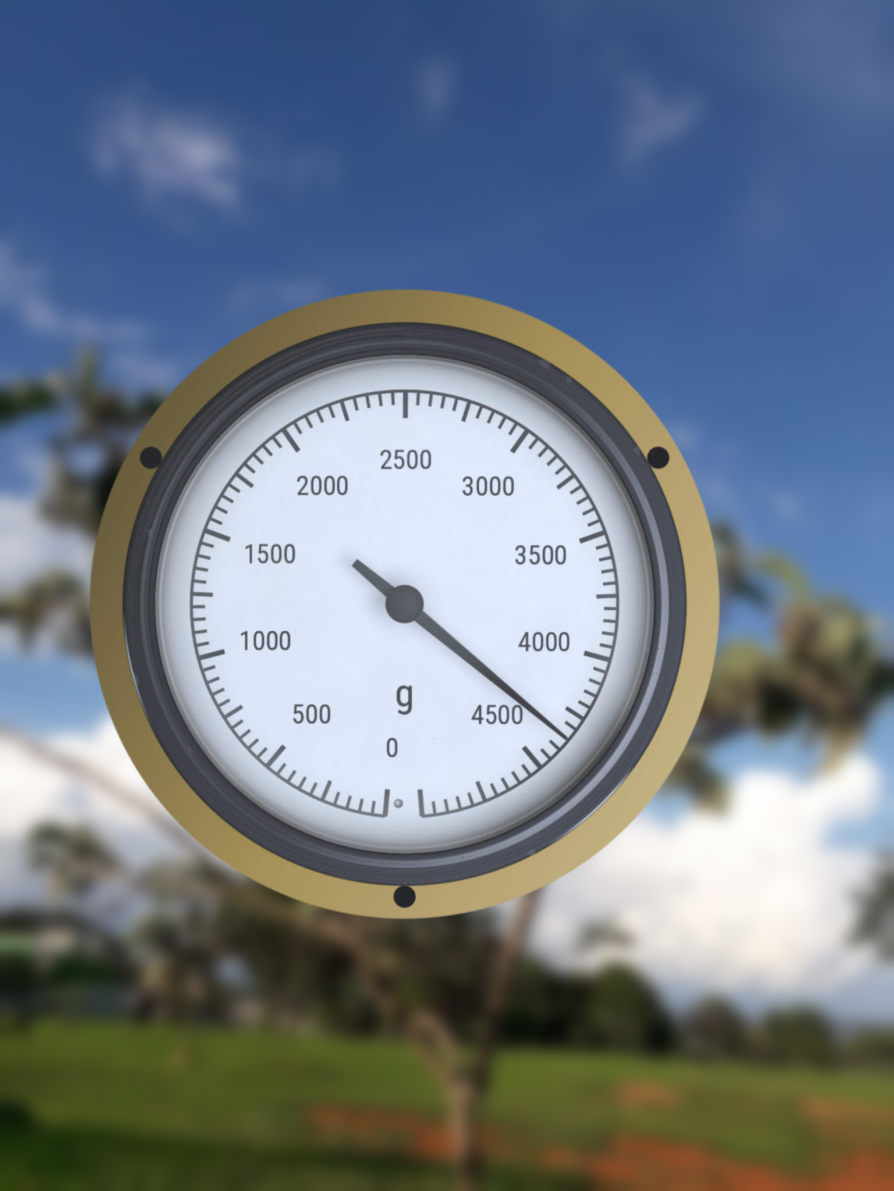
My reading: 4350 (g)
